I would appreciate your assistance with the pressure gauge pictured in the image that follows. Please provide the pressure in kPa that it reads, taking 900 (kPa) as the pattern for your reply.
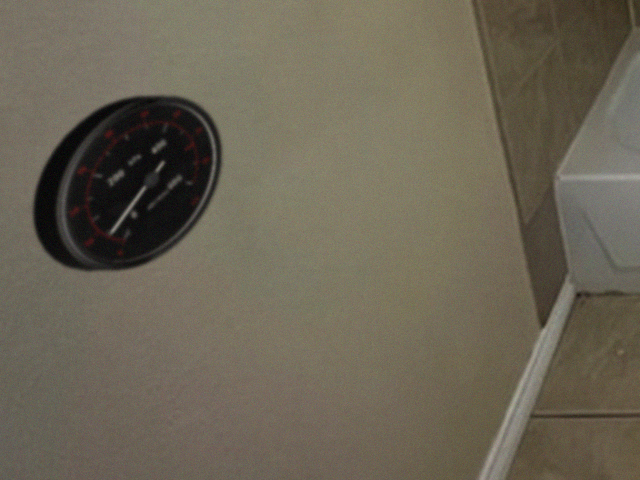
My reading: 50 (kPa)
